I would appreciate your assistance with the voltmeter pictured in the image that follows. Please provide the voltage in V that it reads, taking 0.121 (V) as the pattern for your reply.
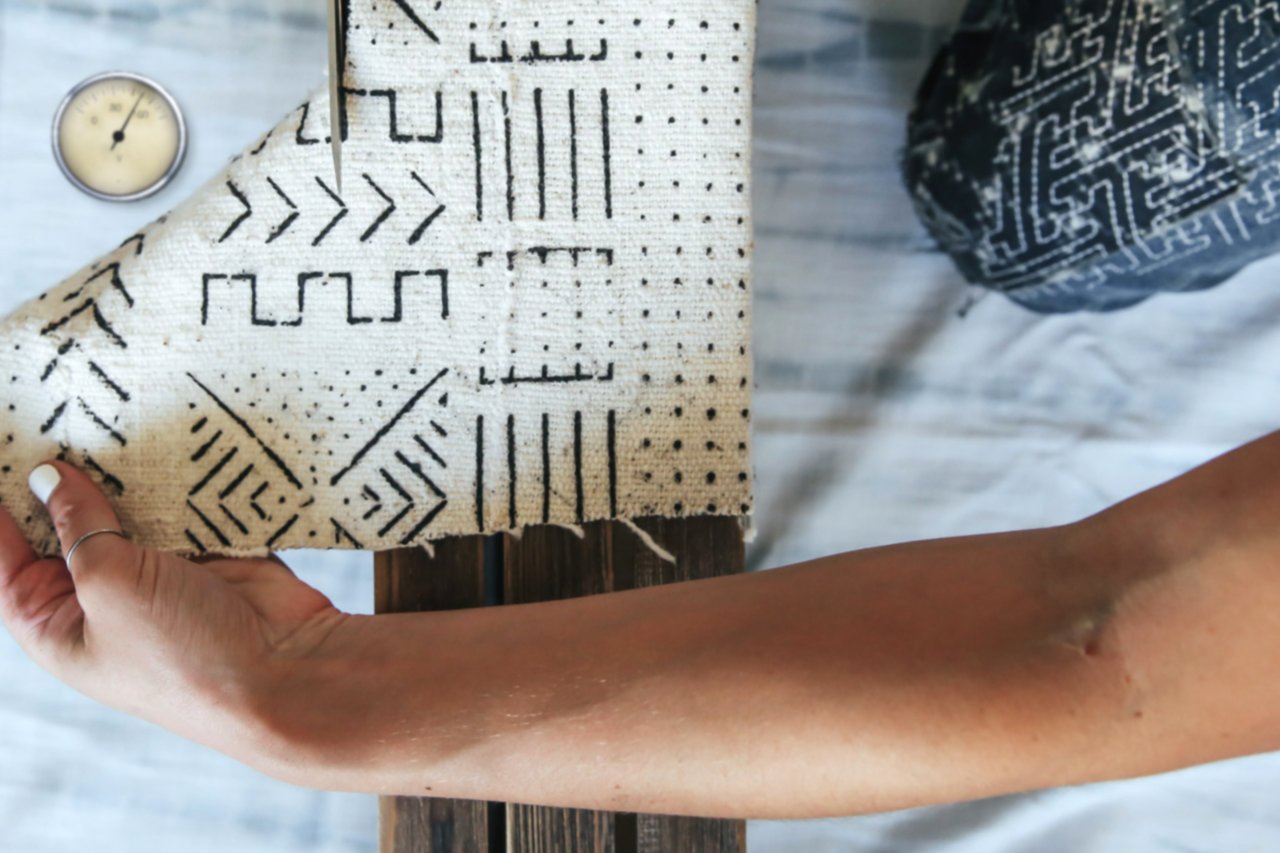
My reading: 140 (V)
